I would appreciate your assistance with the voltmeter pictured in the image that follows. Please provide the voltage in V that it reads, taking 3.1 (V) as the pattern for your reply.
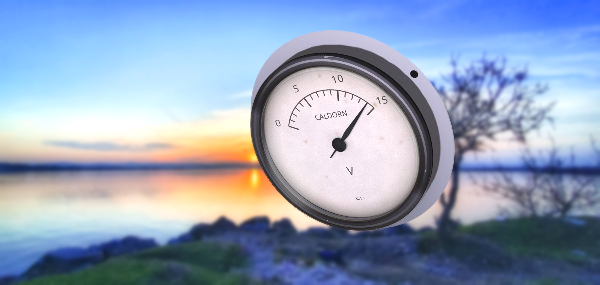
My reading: 14 (V)
